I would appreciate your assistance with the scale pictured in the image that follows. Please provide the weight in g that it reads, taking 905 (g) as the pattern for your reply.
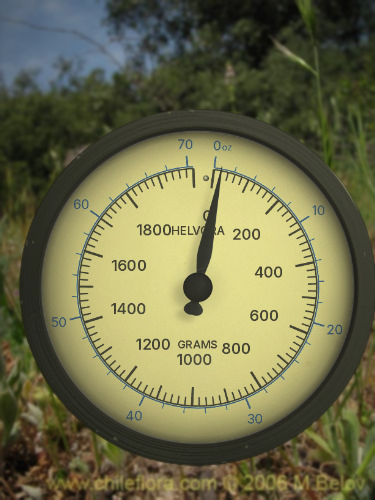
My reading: 20 (g)
